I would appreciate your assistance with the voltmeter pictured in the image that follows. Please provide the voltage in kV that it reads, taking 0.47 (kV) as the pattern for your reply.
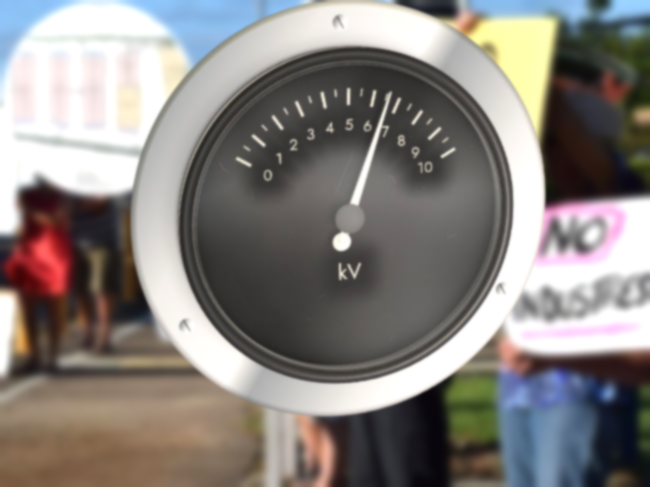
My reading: 6.5 (kV)
